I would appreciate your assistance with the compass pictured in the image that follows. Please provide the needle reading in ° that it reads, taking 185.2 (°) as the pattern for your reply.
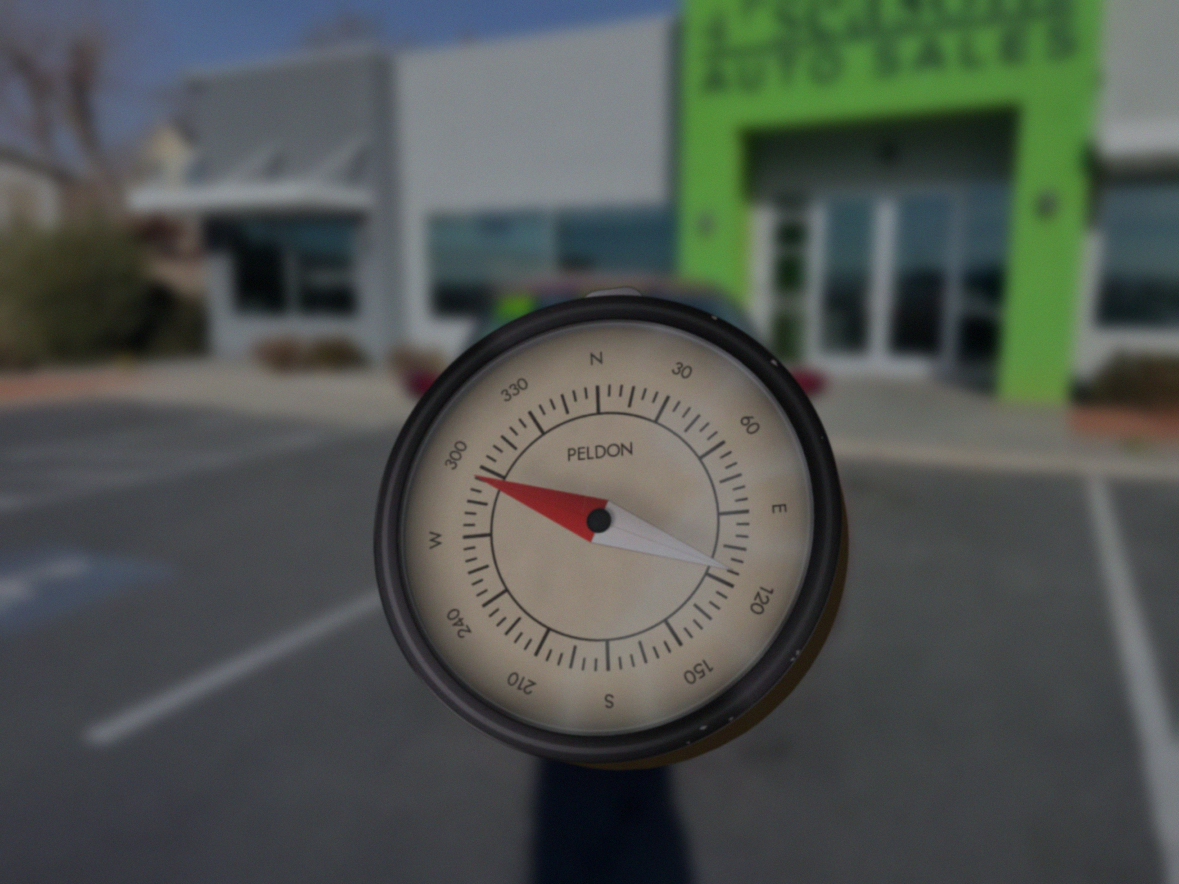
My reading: 295 (°)
